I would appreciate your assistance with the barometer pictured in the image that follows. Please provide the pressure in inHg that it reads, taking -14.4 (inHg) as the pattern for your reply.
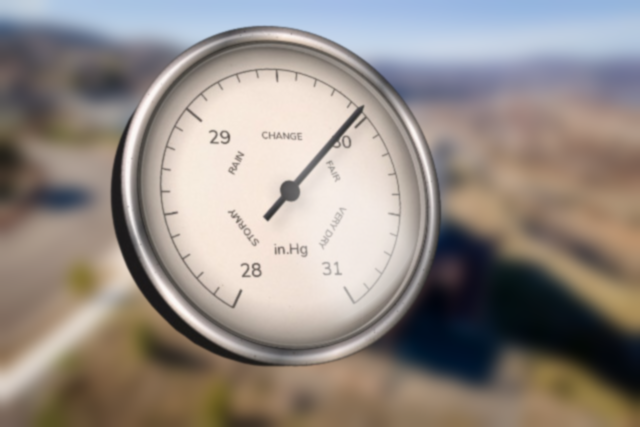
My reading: 29.95 (inHg)
